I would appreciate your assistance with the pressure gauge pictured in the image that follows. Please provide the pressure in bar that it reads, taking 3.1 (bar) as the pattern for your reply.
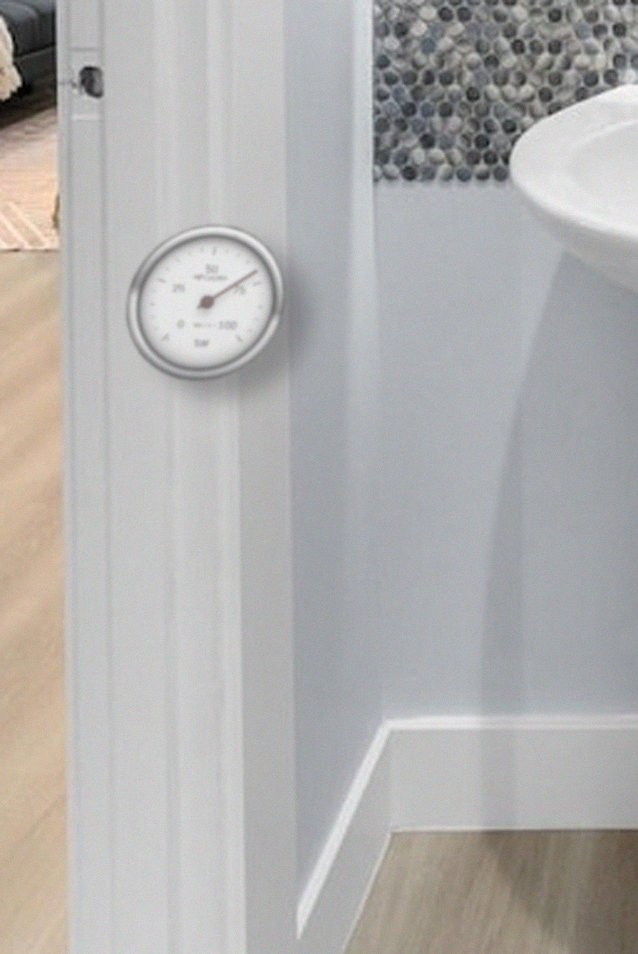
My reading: 70 (bar)
